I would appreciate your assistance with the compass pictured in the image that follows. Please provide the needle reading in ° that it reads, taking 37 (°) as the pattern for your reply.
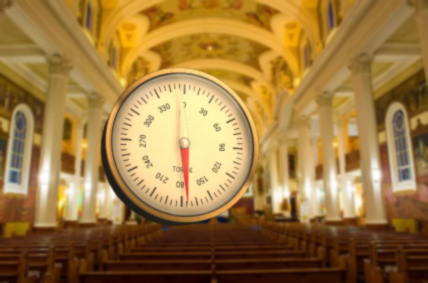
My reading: 175 (°)
